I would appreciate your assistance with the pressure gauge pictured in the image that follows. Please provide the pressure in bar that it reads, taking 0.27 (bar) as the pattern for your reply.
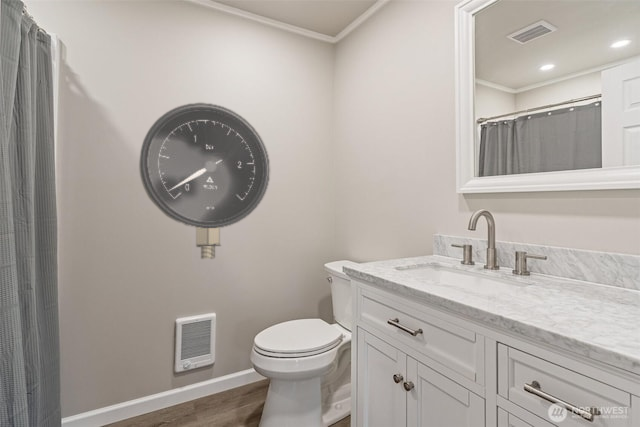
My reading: 0.1 (bar)
